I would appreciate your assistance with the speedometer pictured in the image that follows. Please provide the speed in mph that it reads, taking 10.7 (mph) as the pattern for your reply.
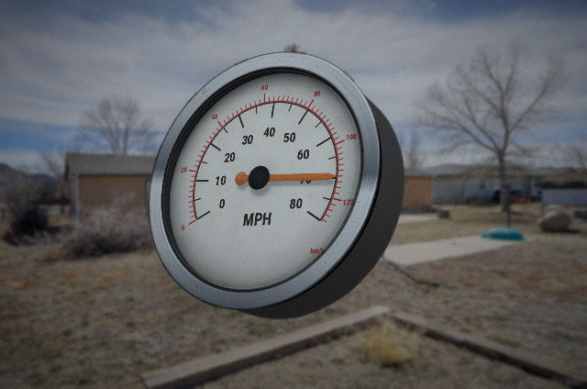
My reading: 70 (mph)
